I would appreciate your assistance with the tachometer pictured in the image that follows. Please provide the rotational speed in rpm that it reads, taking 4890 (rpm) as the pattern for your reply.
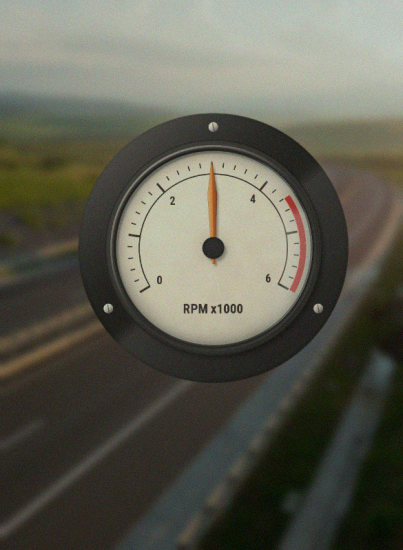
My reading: 3000 (rpm)
